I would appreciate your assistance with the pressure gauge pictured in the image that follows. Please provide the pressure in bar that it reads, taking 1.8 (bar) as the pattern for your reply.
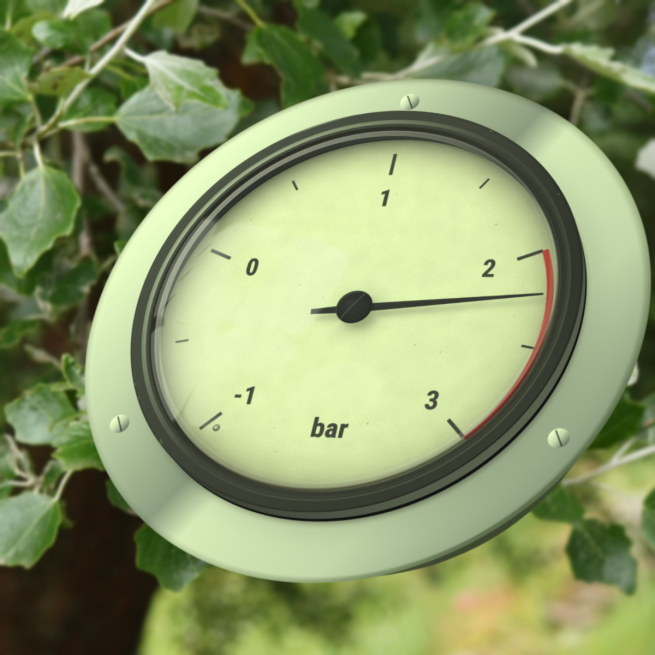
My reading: 2.25 (bar)
